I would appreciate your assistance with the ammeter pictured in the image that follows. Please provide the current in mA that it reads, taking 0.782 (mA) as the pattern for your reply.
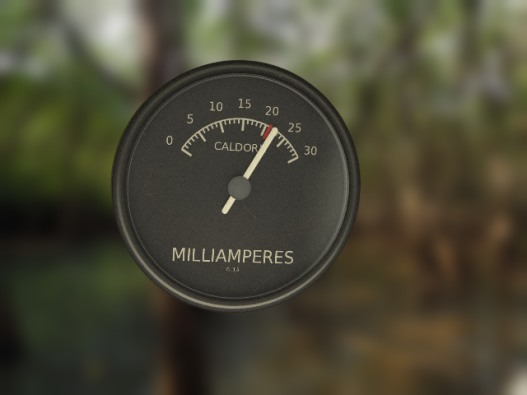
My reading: 22 (mA)
